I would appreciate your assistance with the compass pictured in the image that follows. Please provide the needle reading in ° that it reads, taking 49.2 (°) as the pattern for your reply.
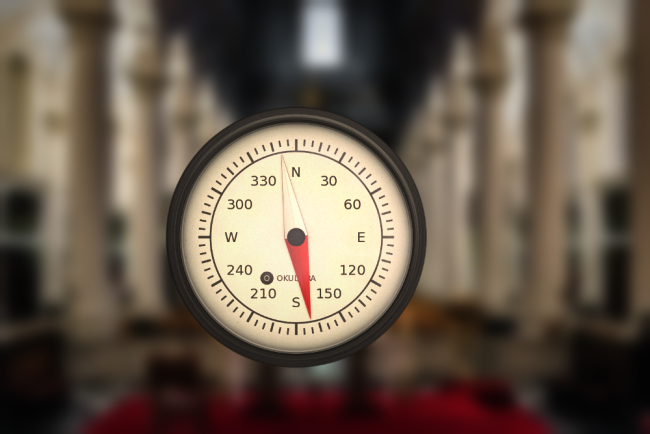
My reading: 170 (°)
